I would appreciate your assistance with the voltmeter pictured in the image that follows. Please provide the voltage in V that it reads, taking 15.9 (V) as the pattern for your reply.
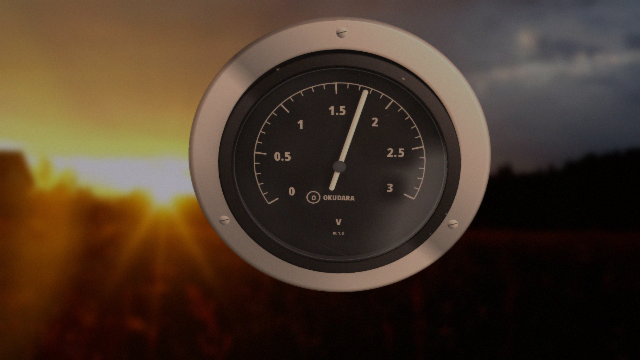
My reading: 1.75 (V)
